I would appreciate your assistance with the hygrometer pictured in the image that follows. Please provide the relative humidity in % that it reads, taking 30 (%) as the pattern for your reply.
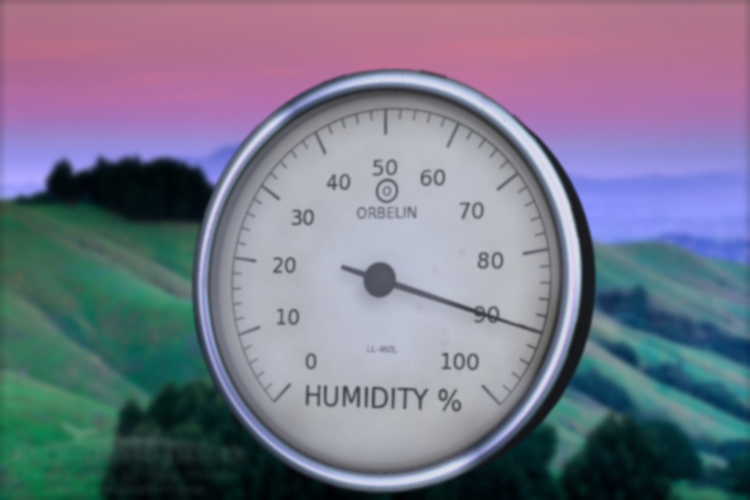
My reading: 90 (%)
